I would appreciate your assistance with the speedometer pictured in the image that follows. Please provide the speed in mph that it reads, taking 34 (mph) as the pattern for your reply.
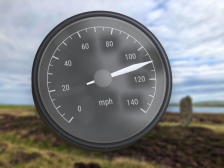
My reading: 110 (mph)
